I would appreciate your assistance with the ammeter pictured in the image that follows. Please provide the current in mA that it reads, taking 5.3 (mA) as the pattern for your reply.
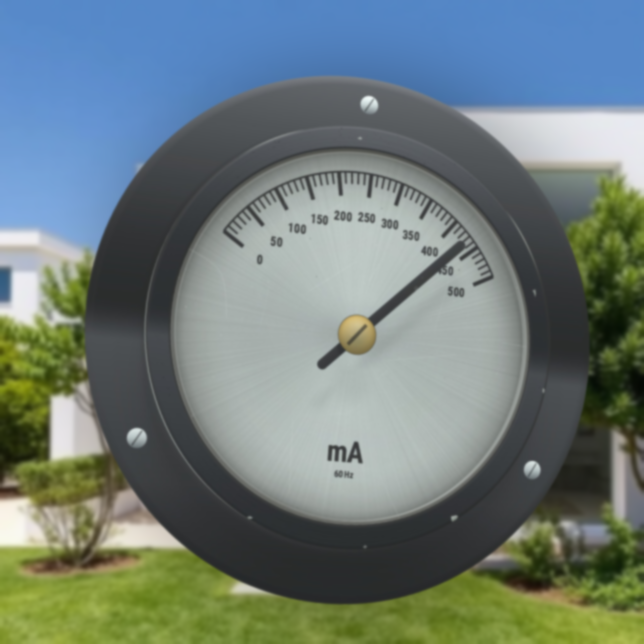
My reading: 430 (mA)
